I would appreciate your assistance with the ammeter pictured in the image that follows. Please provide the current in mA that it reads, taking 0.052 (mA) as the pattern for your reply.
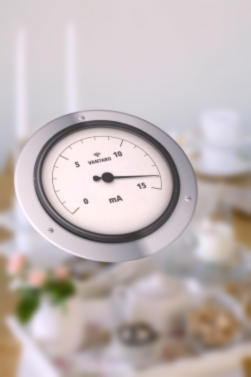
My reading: 14 (mA)
